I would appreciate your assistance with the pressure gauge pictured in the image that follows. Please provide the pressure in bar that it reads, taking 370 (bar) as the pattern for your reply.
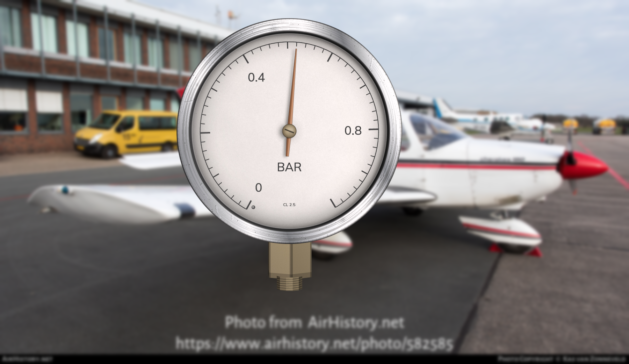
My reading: 0.52 (bar)
